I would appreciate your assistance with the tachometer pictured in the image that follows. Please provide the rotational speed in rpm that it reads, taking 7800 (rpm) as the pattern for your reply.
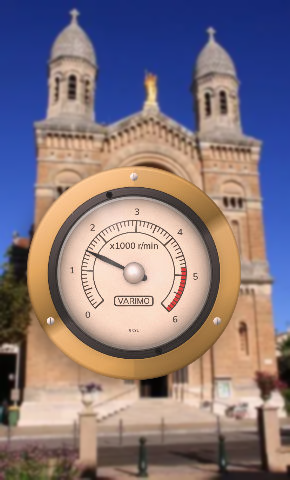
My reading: 1500 (rpm)
